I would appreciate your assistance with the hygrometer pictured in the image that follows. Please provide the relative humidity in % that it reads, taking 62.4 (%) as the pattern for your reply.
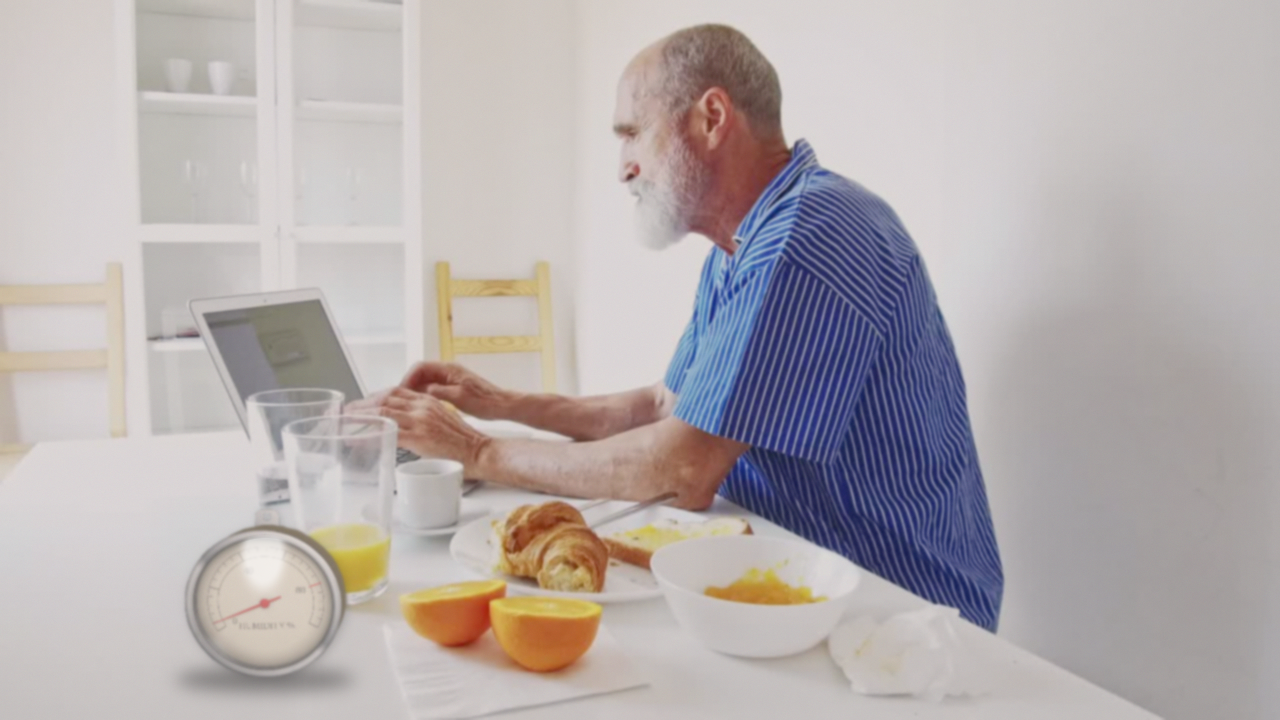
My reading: 4 (%)
